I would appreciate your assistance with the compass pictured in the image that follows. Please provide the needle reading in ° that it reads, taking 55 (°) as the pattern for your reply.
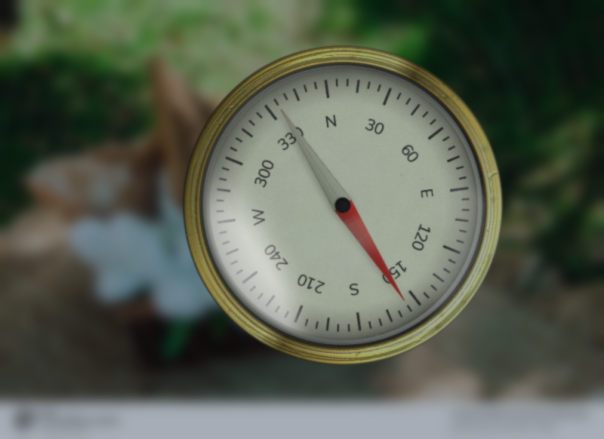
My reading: 155 (°)
